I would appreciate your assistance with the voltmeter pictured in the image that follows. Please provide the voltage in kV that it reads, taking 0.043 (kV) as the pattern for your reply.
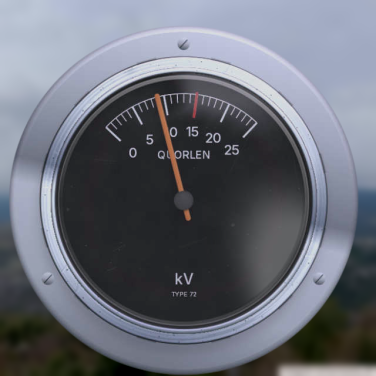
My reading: 9 (kV)
